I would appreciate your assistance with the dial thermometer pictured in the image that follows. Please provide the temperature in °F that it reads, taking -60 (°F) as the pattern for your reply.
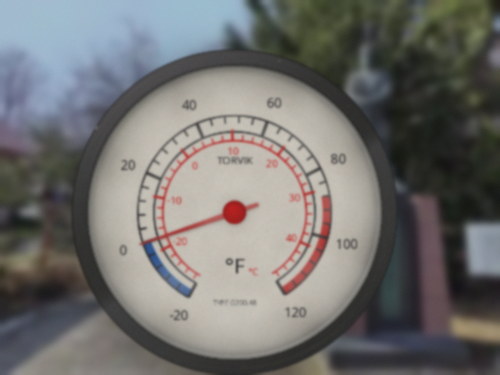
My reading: 0 (°F)
